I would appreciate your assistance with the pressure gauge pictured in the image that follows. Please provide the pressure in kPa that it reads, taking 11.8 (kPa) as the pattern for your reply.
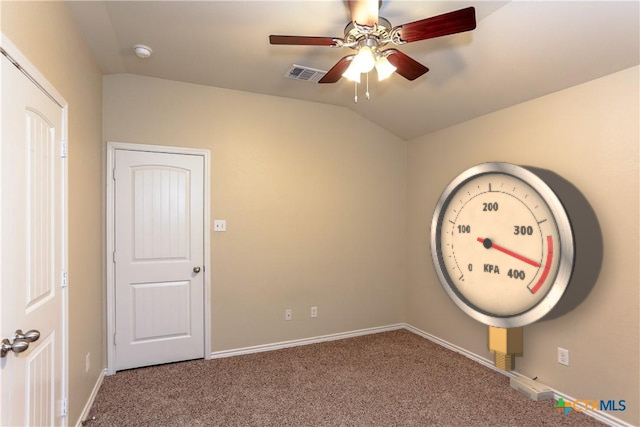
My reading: 360 (kPa)
